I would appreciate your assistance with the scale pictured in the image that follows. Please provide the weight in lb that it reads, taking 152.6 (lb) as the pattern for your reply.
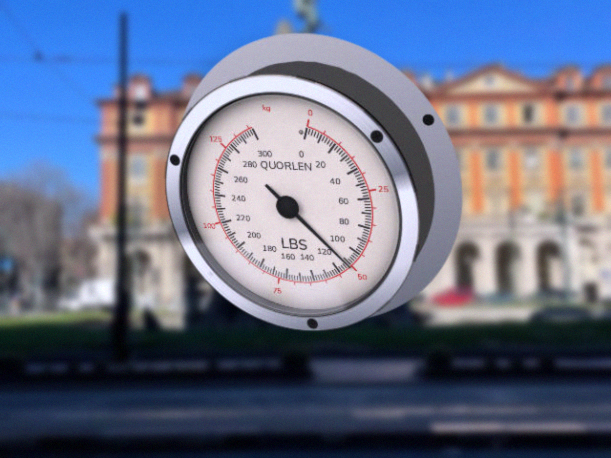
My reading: 110 (lb)
